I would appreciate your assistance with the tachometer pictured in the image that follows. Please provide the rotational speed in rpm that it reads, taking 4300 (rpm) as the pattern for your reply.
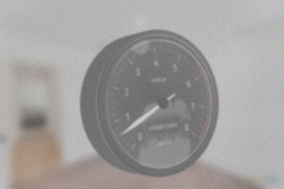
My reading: 600 (rpm)
